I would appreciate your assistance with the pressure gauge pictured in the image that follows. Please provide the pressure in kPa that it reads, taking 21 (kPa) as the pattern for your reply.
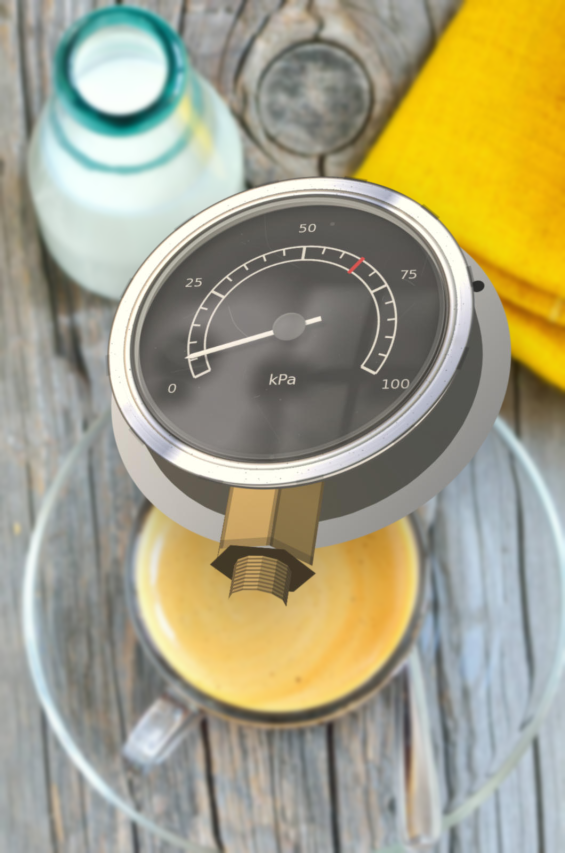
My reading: 5 (kPa)
